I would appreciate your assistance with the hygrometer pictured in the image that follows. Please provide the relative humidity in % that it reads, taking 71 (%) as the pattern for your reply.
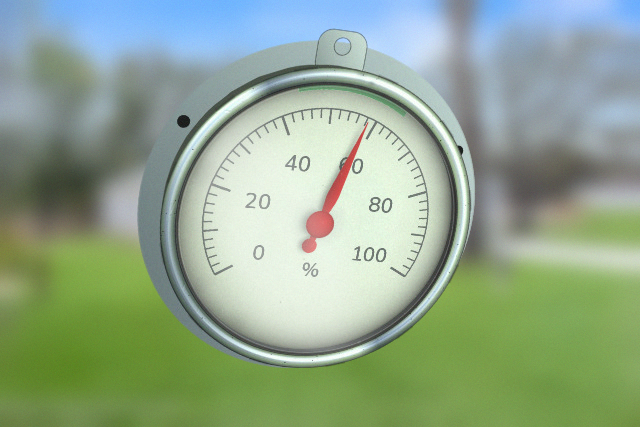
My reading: 58 (%)
